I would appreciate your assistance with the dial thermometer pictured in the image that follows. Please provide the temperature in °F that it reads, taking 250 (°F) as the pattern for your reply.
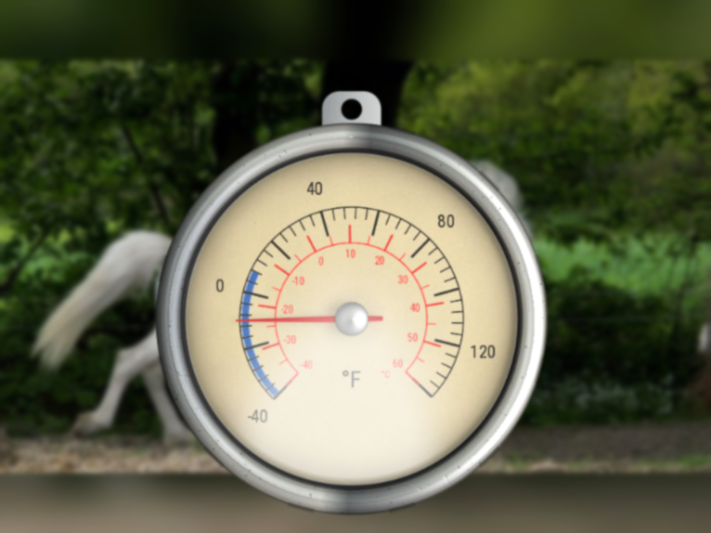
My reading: -10 (°F)
